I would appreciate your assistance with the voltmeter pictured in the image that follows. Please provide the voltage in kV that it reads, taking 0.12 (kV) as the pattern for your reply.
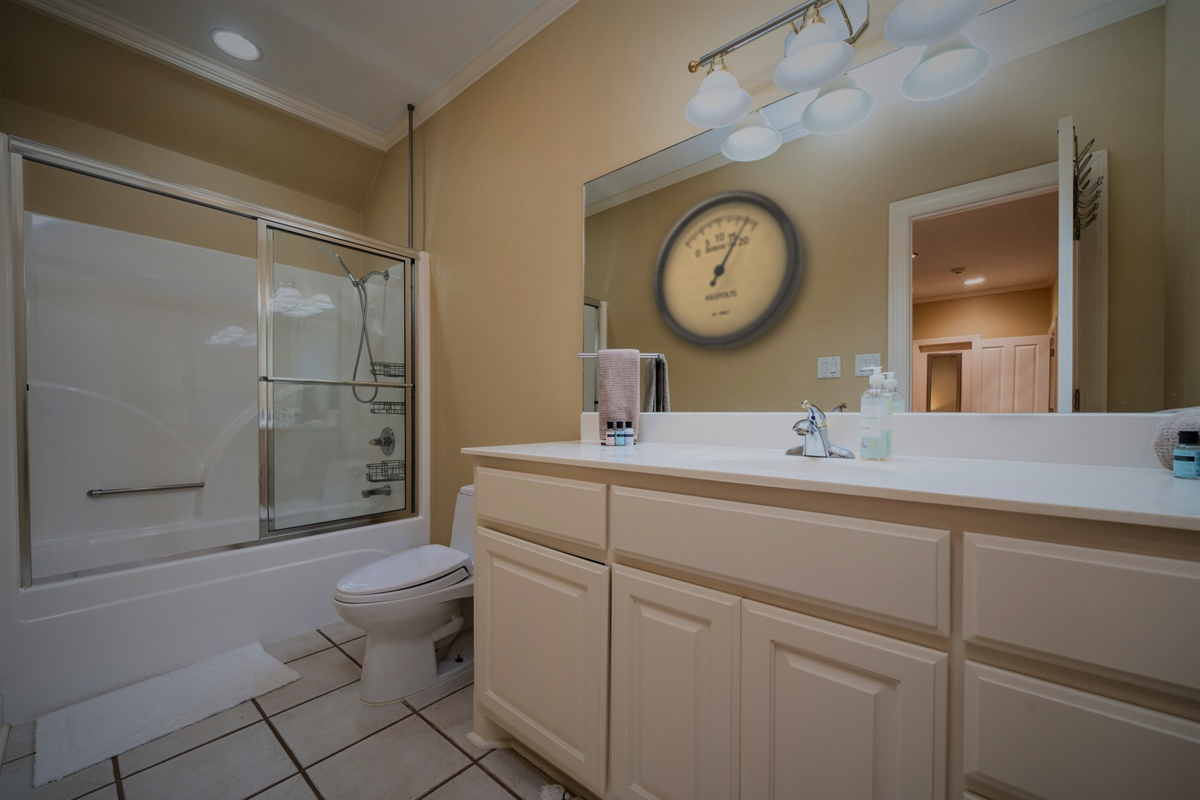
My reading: 17.5 (kV)
